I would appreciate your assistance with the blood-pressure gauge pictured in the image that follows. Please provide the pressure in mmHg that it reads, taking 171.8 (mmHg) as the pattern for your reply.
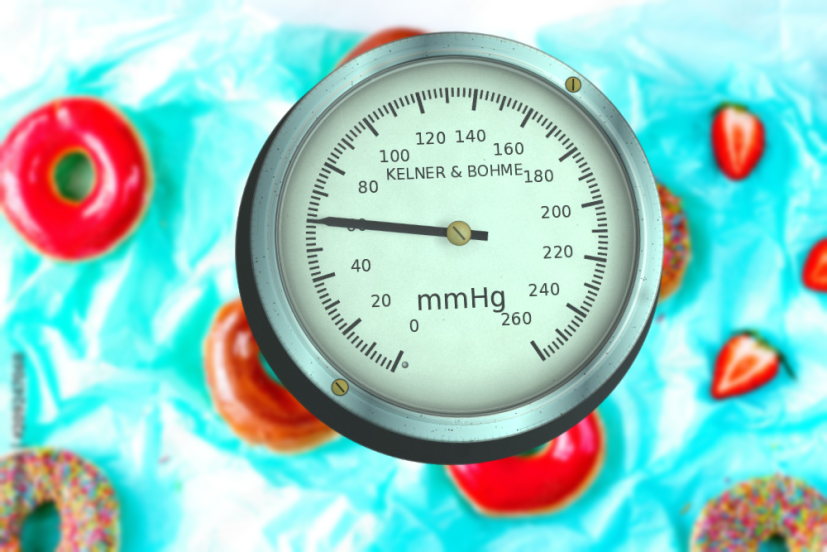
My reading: 60 (mmHg)
